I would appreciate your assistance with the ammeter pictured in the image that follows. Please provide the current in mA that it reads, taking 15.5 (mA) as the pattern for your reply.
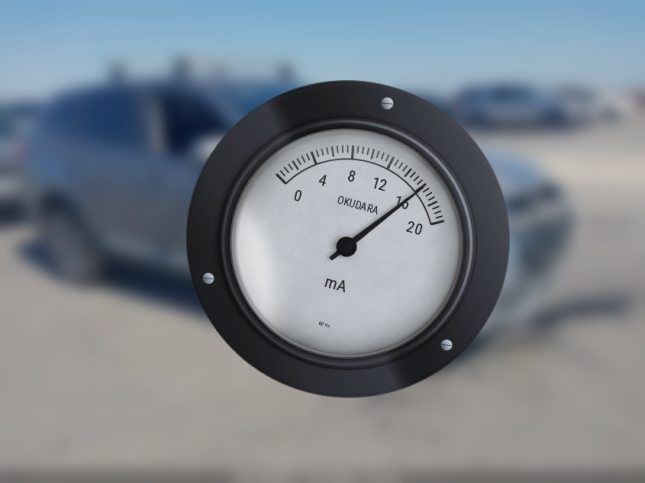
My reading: 16 (mA)
